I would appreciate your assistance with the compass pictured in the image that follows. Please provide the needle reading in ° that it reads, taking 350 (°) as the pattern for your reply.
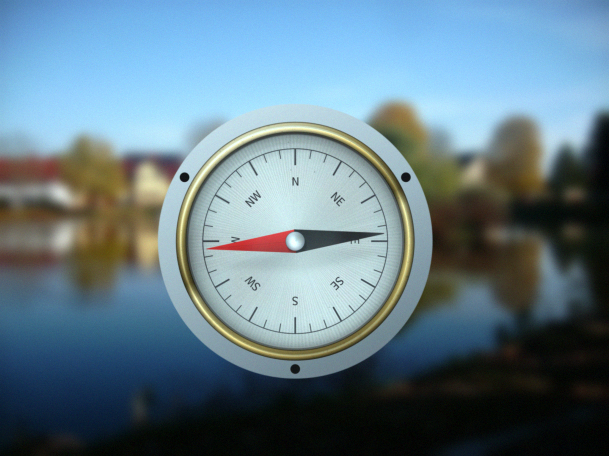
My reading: 265 (°)
